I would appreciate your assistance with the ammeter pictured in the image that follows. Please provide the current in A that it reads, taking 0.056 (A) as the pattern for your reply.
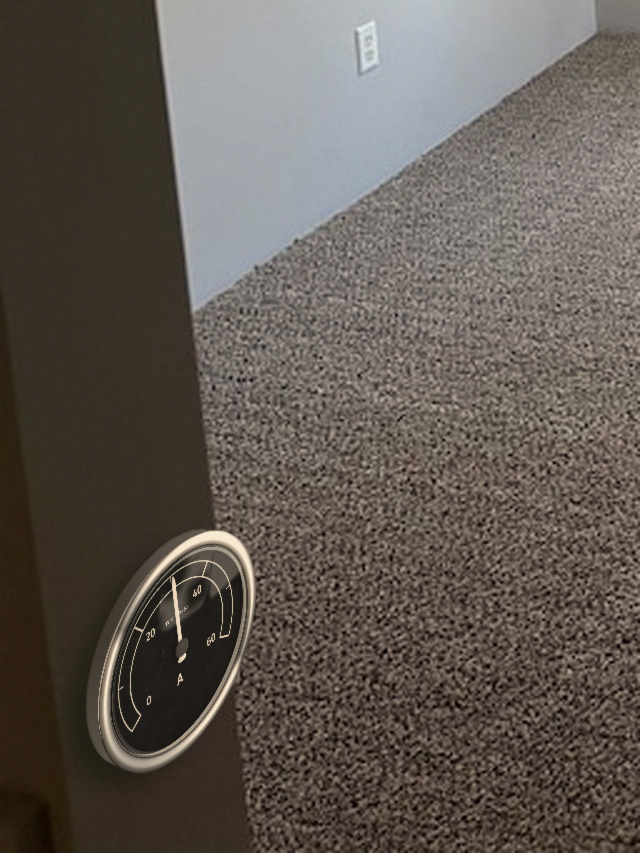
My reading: 30 (A)
